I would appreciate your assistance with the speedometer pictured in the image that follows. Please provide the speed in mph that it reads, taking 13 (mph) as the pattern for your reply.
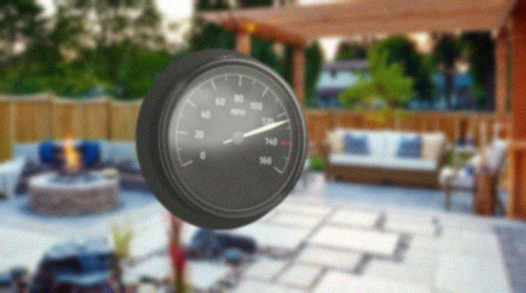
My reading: 125 (mph)
